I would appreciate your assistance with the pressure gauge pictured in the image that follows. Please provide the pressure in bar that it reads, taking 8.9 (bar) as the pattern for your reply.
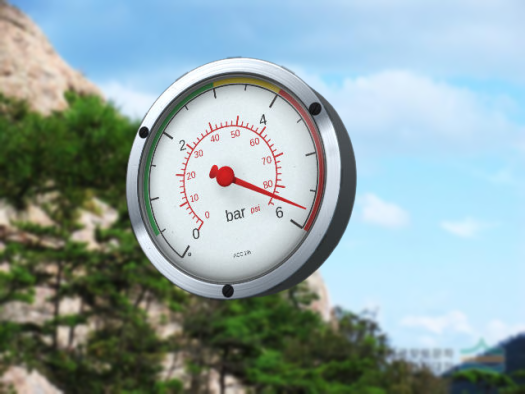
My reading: 5.75 (bar)
